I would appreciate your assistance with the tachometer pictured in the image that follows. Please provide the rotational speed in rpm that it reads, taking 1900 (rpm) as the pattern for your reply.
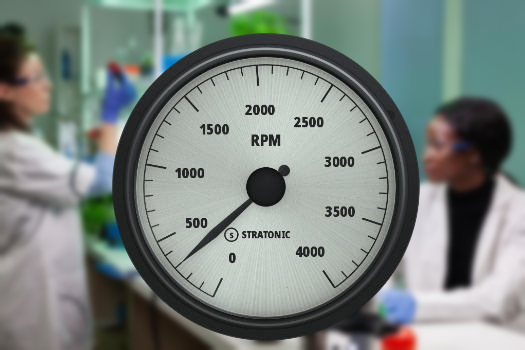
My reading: 300 (rpm)
